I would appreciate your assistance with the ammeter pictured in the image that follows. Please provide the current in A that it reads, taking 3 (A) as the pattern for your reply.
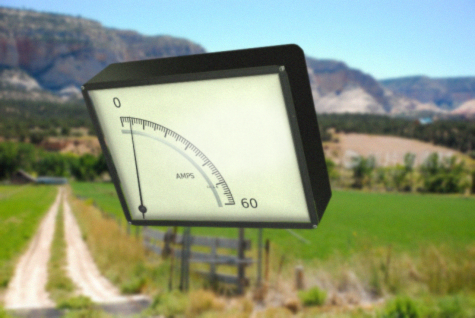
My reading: 5 (A)
